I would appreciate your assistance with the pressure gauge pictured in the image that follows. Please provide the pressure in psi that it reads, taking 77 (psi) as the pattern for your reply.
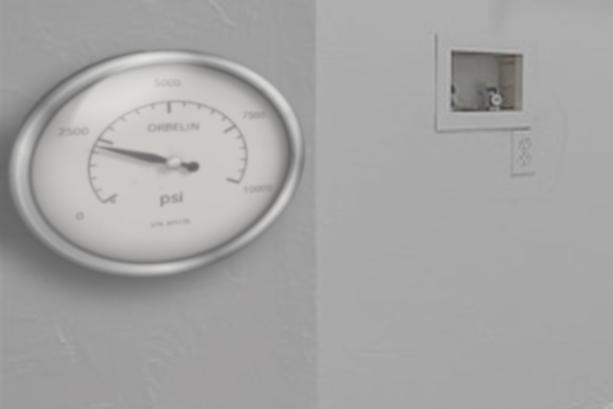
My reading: 2250 (psi)
